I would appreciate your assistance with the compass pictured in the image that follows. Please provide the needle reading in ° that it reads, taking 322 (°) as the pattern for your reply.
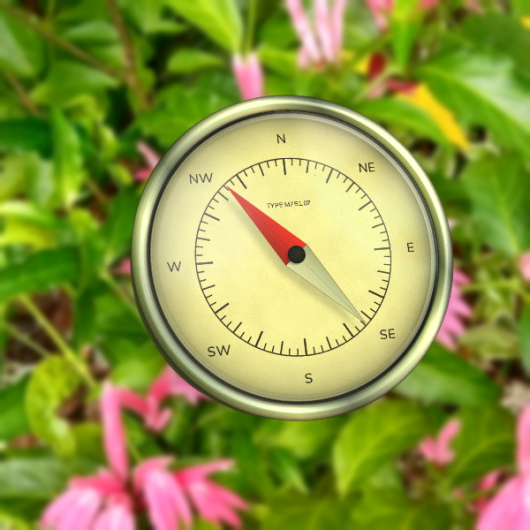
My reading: 320 (°)
